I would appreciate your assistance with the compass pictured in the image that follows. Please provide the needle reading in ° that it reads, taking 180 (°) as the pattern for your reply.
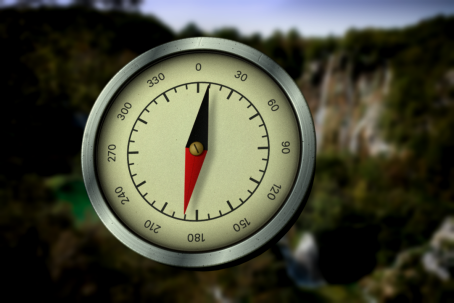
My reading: 190 (°)
